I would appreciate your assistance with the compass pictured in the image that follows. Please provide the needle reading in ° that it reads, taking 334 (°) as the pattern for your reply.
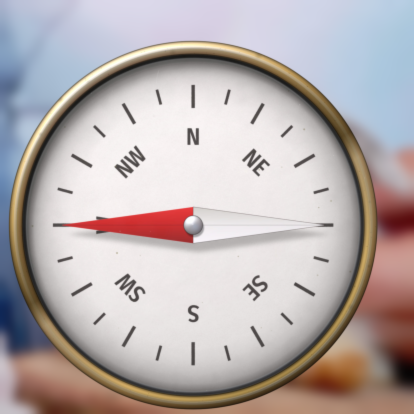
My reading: 270 (°)
